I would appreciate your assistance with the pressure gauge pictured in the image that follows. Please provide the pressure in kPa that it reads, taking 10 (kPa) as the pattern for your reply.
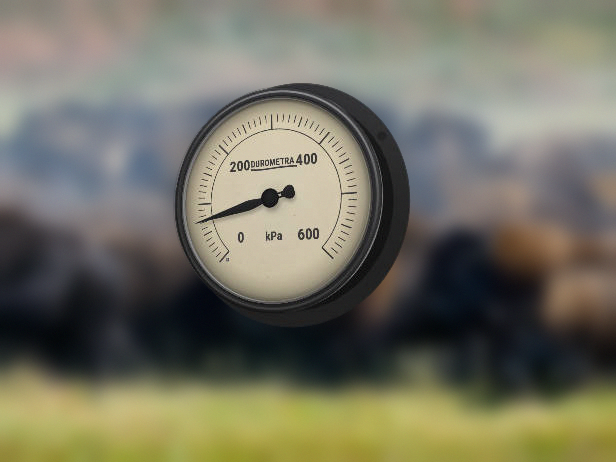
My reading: 70 (kPa)
